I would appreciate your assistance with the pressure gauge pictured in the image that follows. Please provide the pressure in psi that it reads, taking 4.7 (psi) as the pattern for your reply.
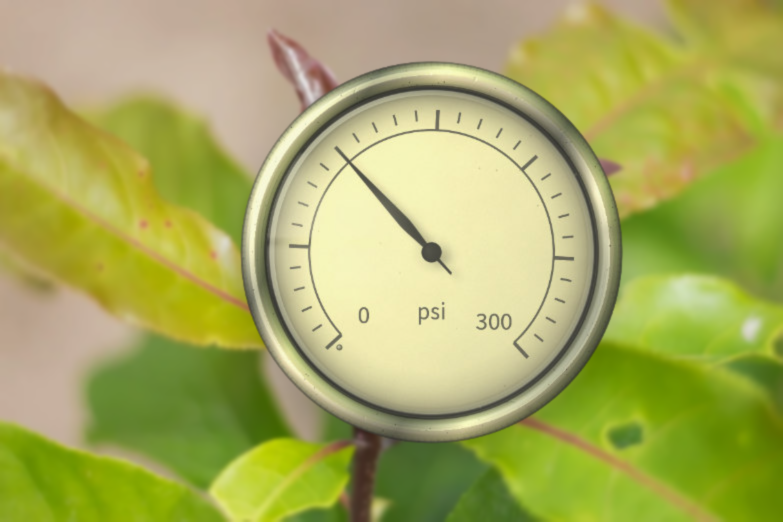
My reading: 100 (psi)
